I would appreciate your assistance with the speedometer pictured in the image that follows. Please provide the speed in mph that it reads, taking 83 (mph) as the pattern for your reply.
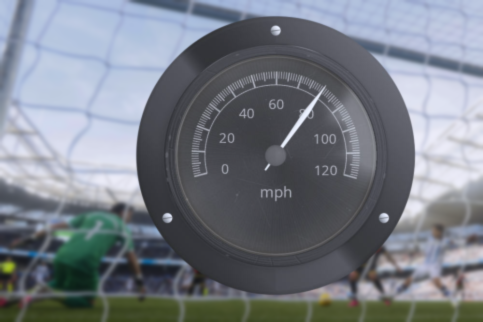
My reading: 80 (mph)
